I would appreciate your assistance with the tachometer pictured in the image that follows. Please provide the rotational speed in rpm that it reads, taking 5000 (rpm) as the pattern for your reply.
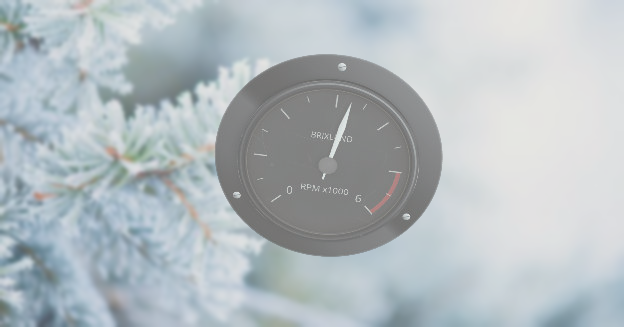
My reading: 3250 (rpm)
